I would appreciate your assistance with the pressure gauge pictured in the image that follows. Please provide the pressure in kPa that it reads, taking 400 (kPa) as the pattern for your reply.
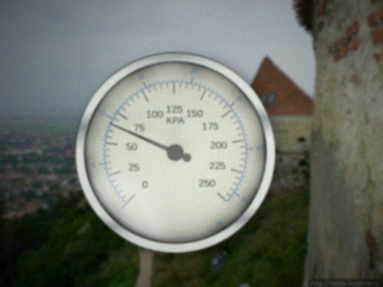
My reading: 65 (kPa)
